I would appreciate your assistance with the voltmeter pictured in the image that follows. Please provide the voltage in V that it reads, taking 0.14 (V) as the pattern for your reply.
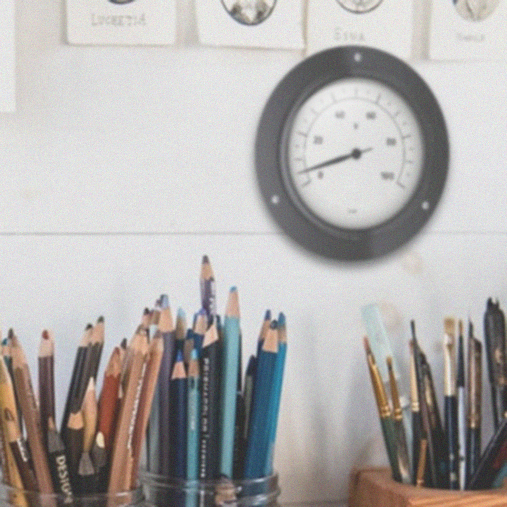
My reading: 5 (V)
